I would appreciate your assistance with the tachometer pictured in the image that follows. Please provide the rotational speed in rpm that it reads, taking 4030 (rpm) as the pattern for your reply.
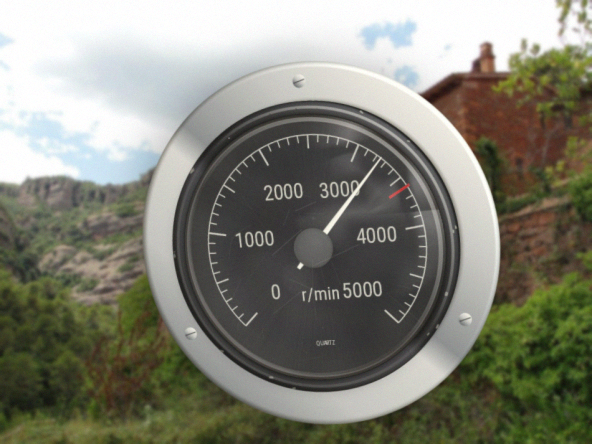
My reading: 3250 (rpm)
